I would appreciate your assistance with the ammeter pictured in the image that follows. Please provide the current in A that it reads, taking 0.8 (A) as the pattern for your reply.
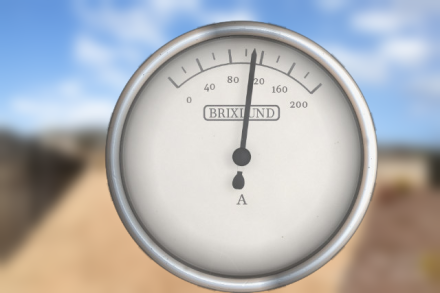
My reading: 110 (A)
